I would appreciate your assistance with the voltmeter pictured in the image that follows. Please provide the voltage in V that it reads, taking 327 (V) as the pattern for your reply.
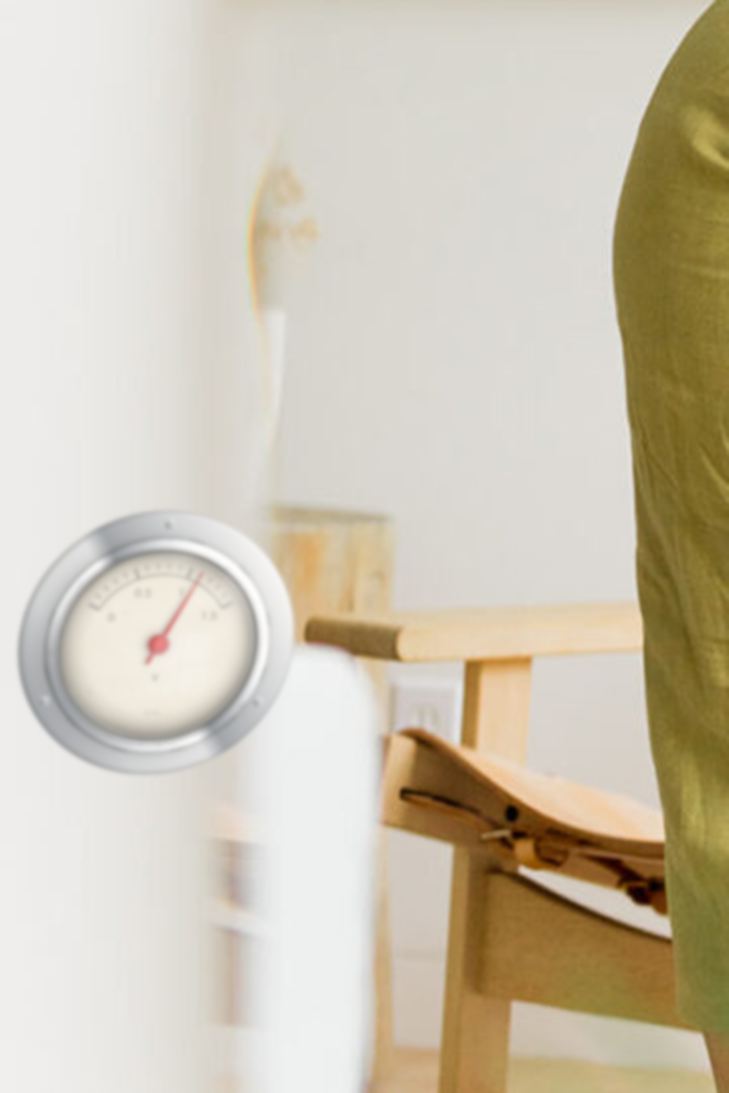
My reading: 1.1 (V)
